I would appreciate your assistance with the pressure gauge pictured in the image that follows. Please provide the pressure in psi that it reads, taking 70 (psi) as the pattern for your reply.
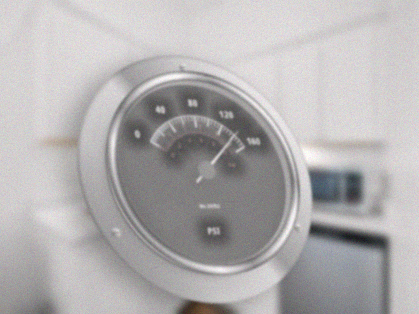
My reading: 140 (psi)
